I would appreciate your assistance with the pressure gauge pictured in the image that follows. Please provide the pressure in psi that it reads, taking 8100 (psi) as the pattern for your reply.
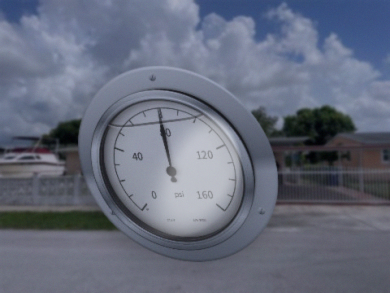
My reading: 80 (psi)
